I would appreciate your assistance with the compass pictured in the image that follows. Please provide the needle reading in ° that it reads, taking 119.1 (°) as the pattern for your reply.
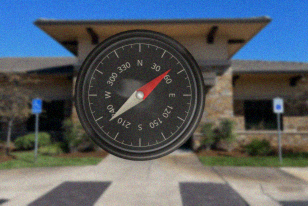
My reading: 50 (°)
